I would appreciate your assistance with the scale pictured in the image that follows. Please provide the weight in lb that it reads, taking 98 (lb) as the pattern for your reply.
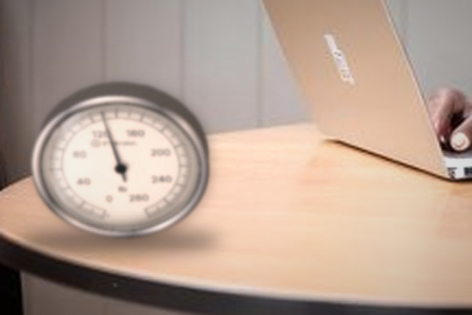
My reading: 130 (lb)
